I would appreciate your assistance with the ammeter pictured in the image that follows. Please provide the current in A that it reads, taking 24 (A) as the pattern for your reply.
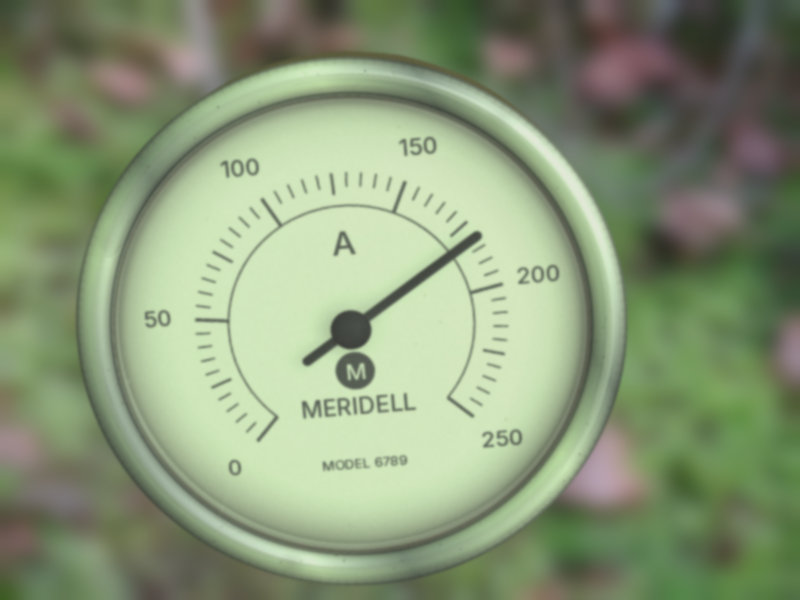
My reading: 180 (A)
